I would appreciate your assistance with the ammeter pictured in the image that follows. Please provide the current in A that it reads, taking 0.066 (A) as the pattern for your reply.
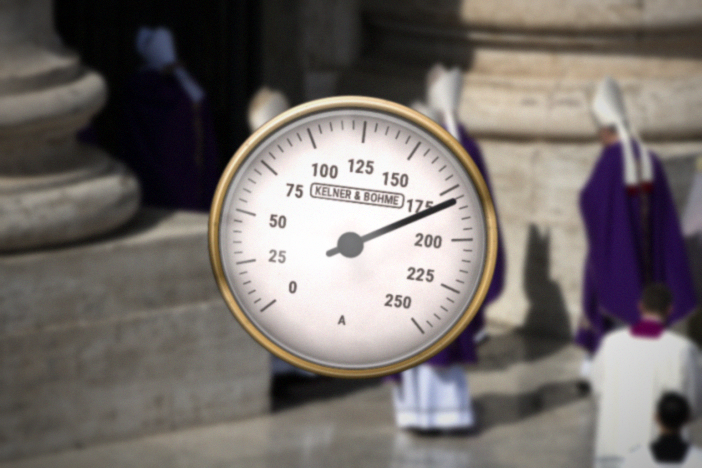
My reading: 180 (A)
